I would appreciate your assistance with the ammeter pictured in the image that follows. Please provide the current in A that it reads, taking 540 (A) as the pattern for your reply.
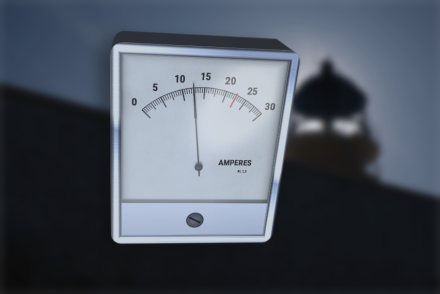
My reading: 12.5 (A)
